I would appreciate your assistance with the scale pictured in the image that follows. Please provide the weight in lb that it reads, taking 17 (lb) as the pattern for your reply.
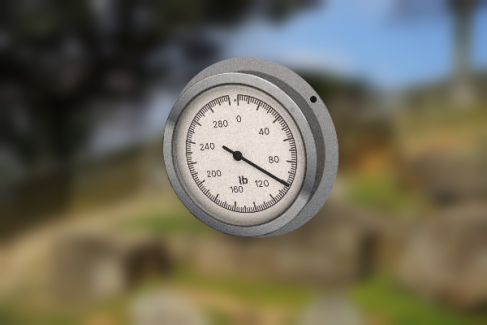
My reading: 100 (lb)
